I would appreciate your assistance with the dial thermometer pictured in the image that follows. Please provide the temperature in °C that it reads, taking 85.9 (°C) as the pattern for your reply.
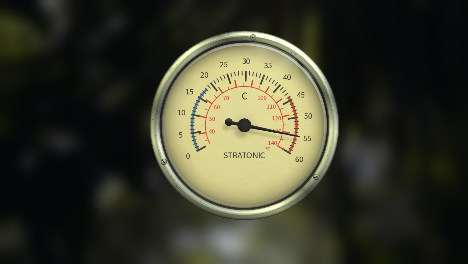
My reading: 55 (°C)
